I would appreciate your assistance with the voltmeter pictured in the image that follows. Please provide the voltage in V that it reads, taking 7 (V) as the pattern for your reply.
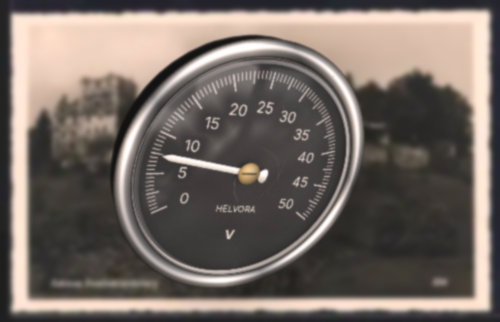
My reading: 7.5 (V)
